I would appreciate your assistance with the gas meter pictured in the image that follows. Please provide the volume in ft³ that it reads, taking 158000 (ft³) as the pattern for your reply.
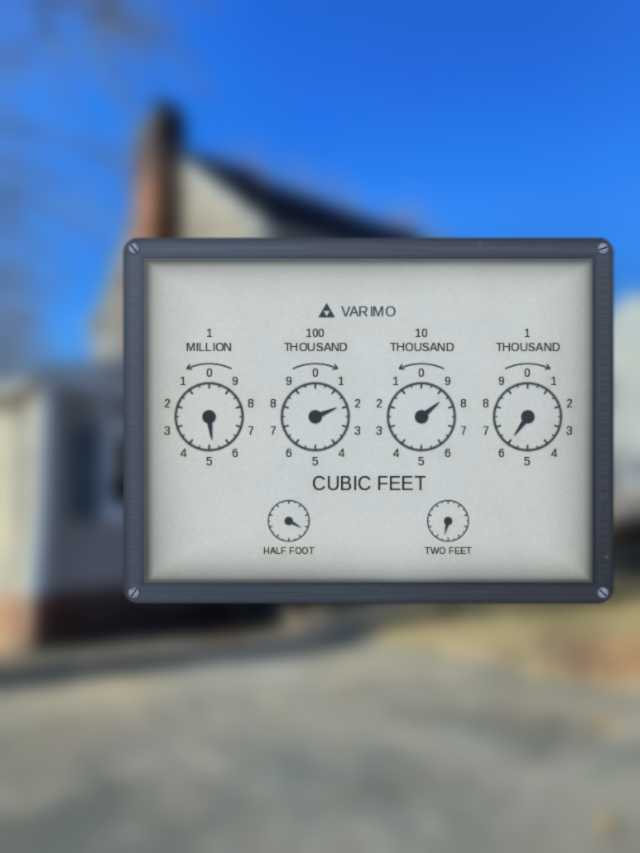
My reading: 518600 (ft³)
